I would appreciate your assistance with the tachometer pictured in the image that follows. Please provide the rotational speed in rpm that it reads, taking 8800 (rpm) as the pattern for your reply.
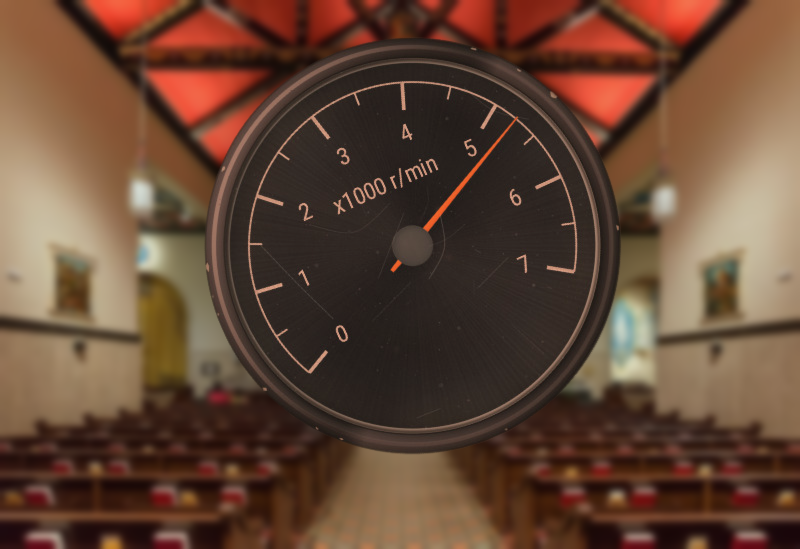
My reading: 5250 (rpm)
